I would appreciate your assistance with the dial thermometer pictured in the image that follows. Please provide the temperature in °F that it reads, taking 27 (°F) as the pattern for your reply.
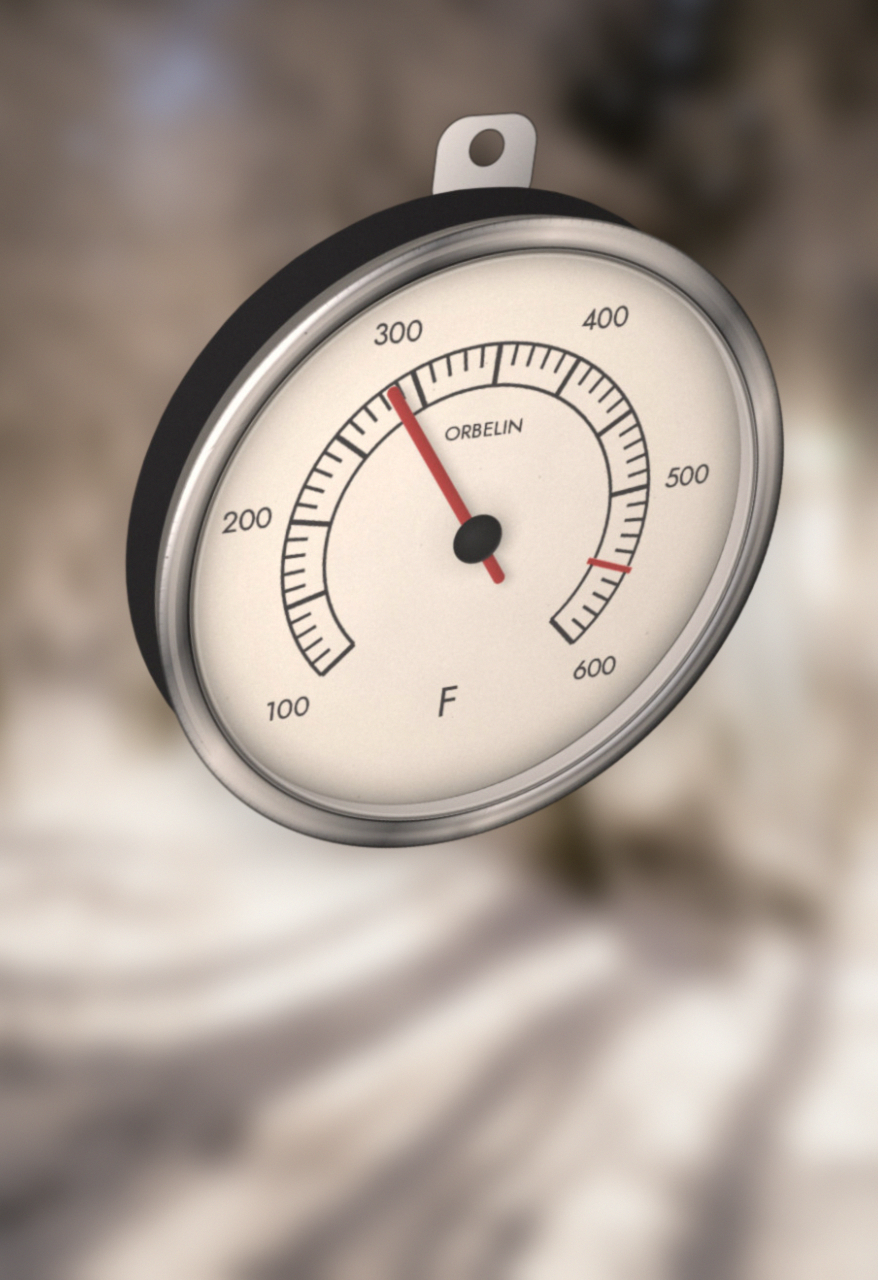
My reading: 285 (°F)
